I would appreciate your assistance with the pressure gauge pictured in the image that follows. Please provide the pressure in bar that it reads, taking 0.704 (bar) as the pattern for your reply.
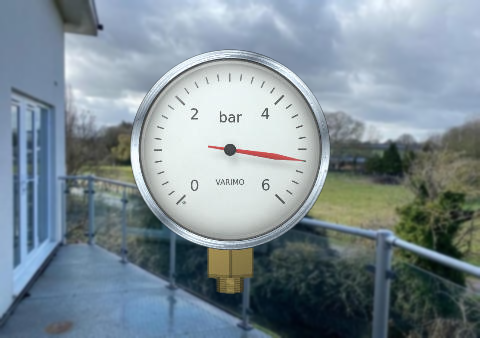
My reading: 5.2 (bar)
